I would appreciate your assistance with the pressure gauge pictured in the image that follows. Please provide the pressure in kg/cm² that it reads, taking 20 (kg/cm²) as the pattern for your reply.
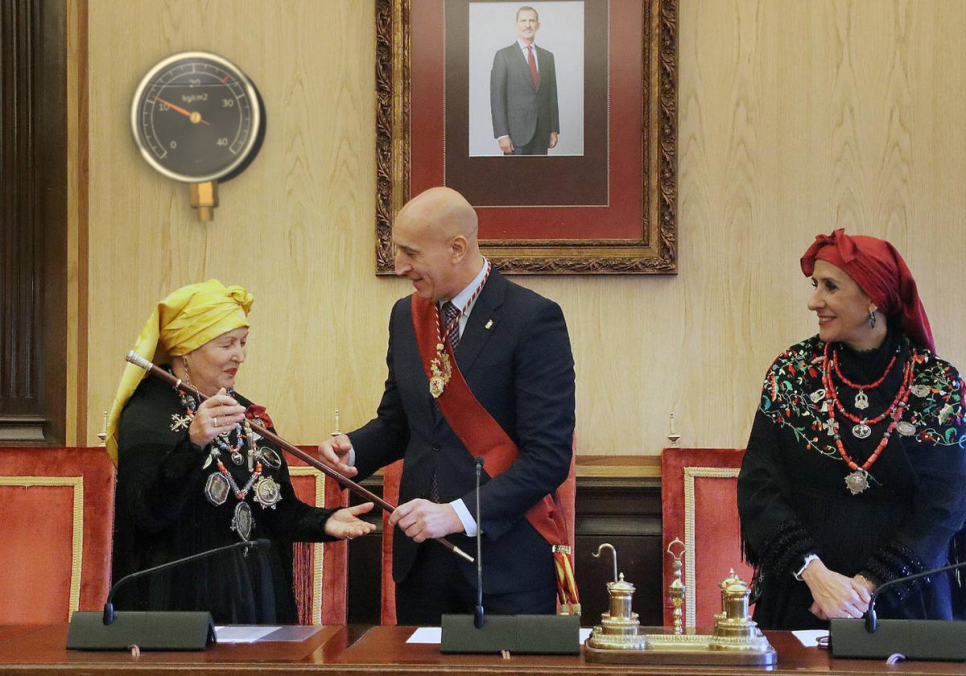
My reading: 11 (kg/cm²)
